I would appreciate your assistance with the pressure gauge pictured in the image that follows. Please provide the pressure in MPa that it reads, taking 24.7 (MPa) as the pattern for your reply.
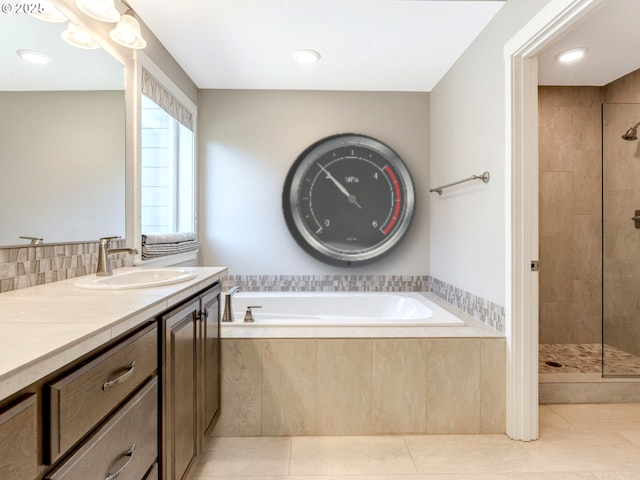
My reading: 2 (MPa)
